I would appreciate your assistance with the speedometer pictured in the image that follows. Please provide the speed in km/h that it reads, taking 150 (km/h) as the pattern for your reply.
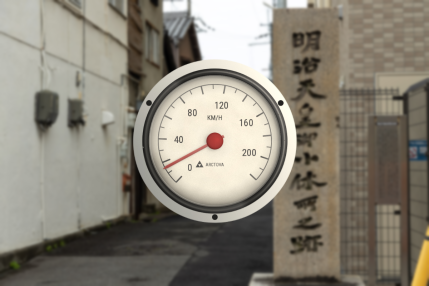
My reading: 15 (km/h)
